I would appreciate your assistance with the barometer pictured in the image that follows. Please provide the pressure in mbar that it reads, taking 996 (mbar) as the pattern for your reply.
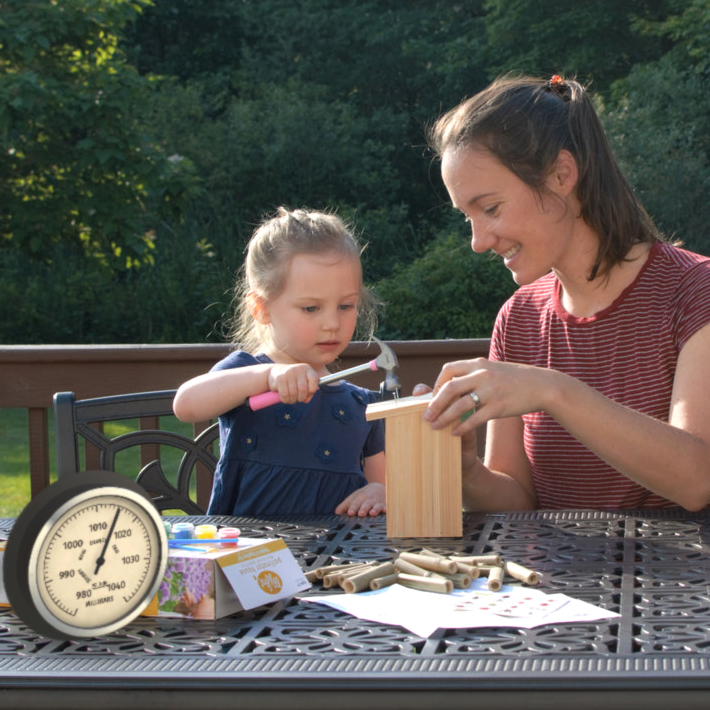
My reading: 1015 (mbar)
